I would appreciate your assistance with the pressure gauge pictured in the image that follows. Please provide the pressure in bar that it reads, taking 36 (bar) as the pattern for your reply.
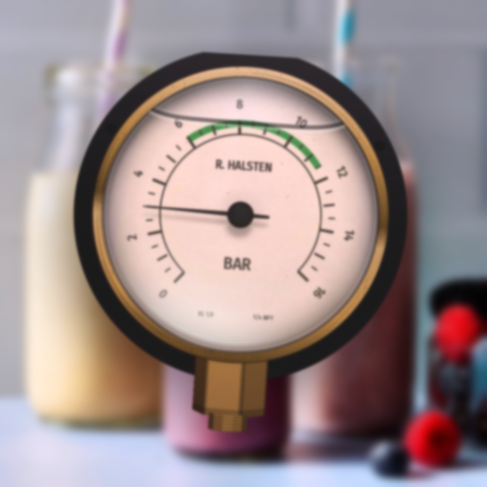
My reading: 3 (bar)
